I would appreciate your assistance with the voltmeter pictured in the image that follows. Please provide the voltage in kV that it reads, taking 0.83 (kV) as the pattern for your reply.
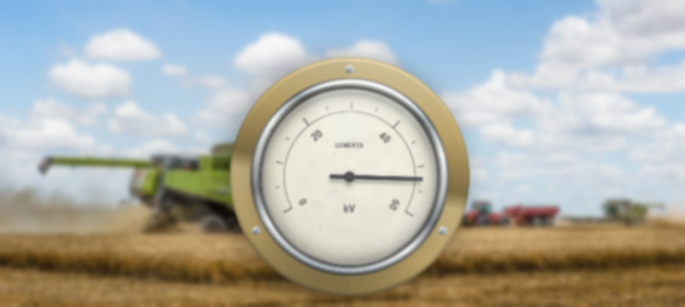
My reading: 52.5 (kV)
